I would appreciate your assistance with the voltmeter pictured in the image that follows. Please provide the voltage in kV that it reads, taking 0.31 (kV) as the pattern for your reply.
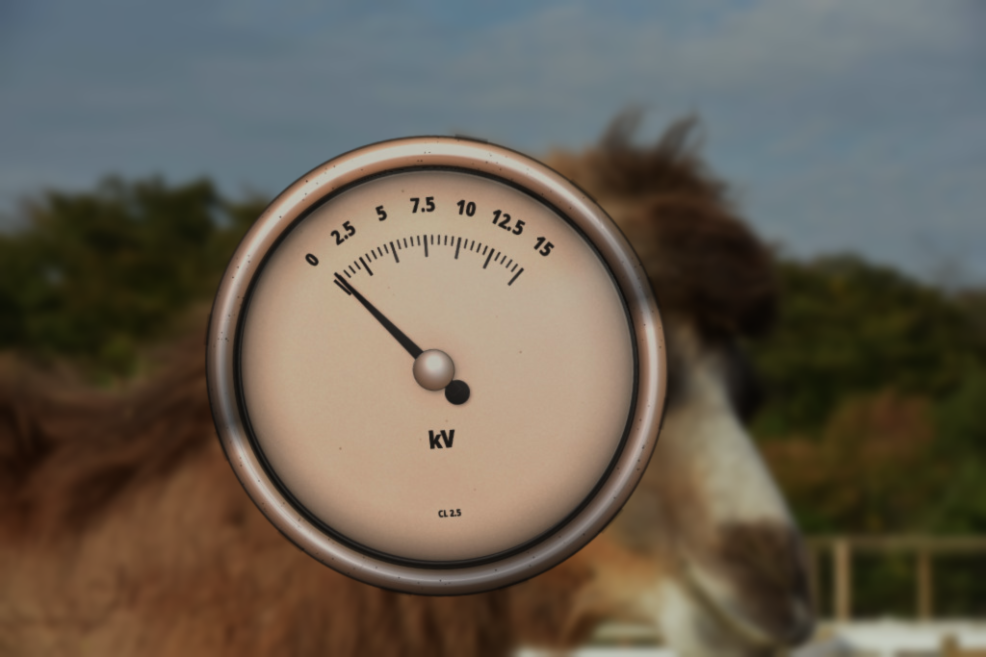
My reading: 0.5 (kV)
